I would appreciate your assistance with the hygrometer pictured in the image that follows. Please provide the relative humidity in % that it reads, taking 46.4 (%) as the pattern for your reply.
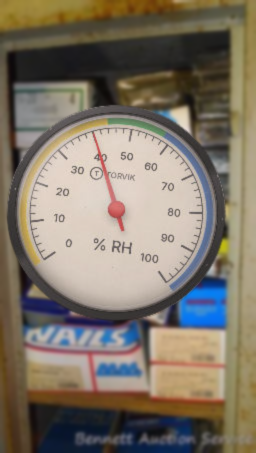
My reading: 40 (%)
